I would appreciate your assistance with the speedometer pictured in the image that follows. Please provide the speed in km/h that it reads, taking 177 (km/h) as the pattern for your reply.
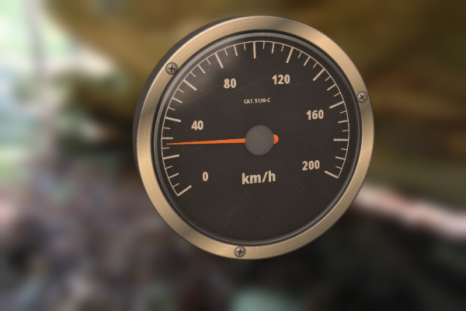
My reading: 27.5 (km/h)
